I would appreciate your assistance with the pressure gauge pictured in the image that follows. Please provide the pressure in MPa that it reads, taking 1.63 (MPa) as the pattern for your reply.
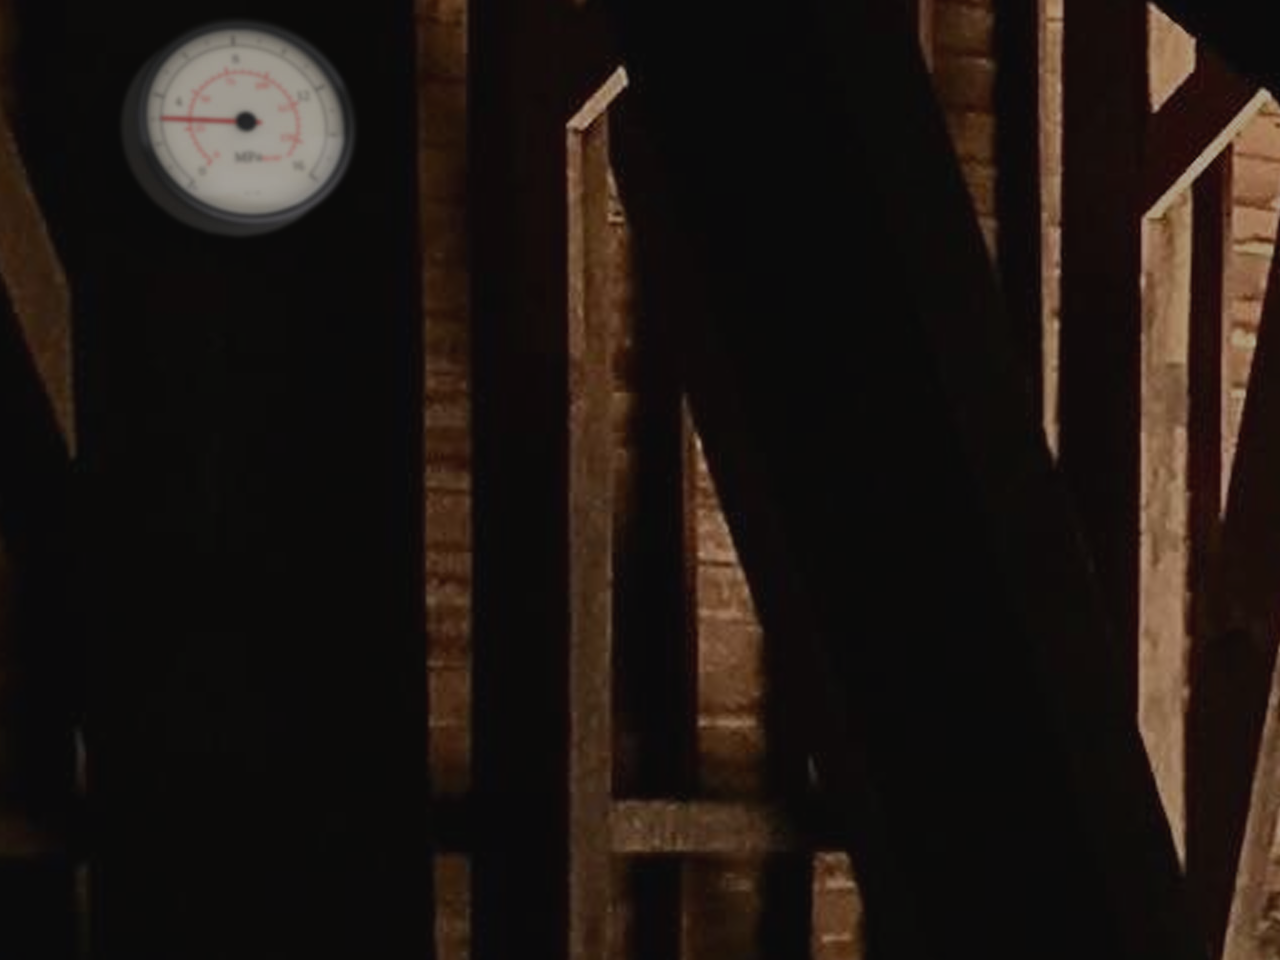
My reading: 3 (MPa)
